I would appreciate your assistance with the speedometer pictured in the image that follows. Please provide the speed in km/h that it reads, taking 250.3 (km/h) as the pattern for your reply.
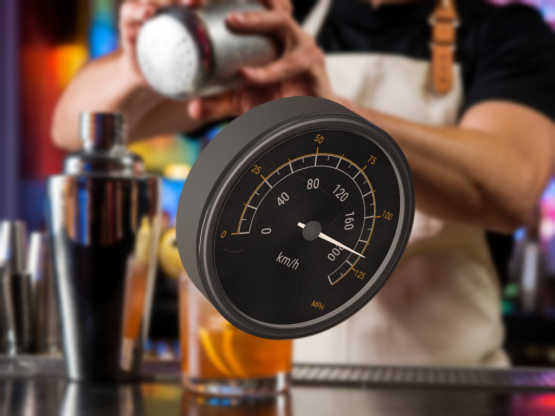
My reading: 190 (km/h)
